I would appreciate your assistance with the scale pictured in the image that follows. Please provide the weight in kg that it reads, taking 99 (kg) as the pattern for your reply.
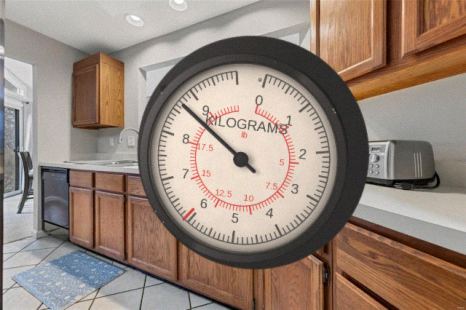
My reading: 8.7 (kg)
